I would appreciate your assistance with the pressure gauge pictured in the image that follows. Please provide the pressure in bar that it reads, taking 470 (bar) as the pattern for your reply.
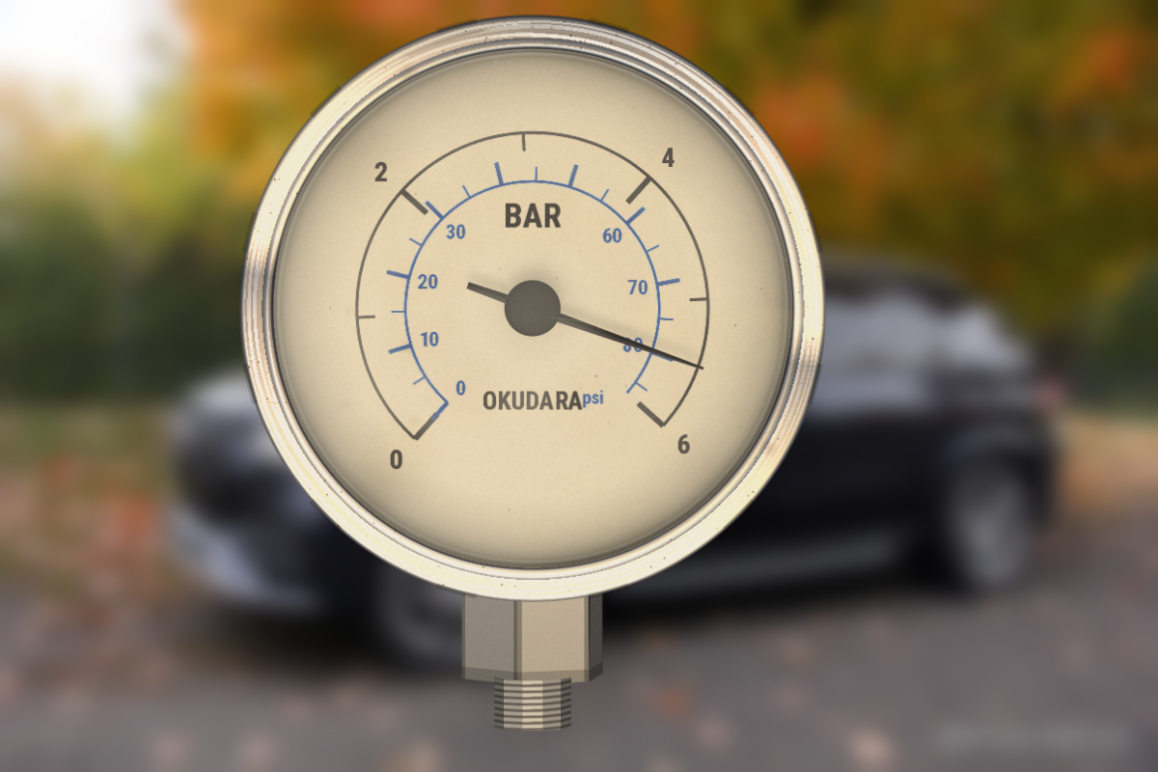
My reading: 5.5 (bar)
